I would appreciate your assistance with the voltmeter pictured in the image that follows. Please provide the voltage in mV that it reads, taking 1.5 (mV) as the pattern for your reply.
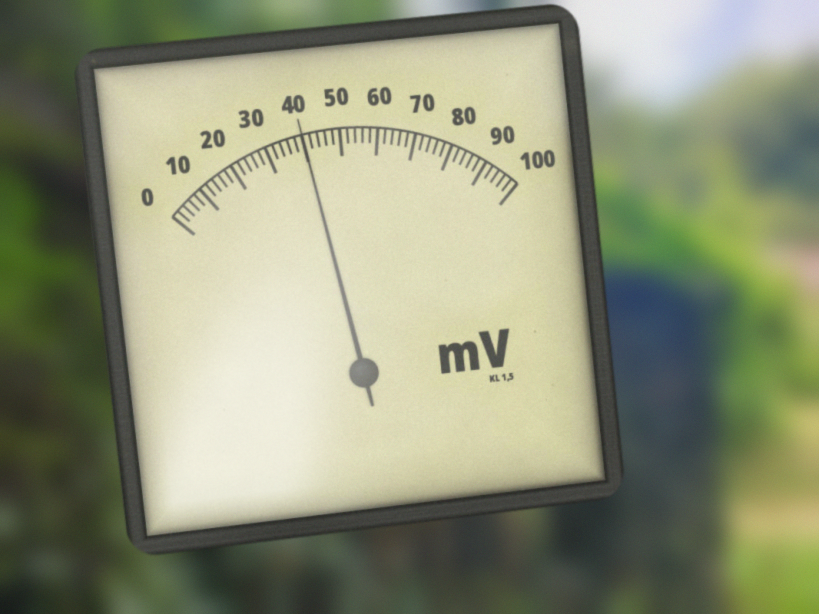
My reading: 40 (mV)
